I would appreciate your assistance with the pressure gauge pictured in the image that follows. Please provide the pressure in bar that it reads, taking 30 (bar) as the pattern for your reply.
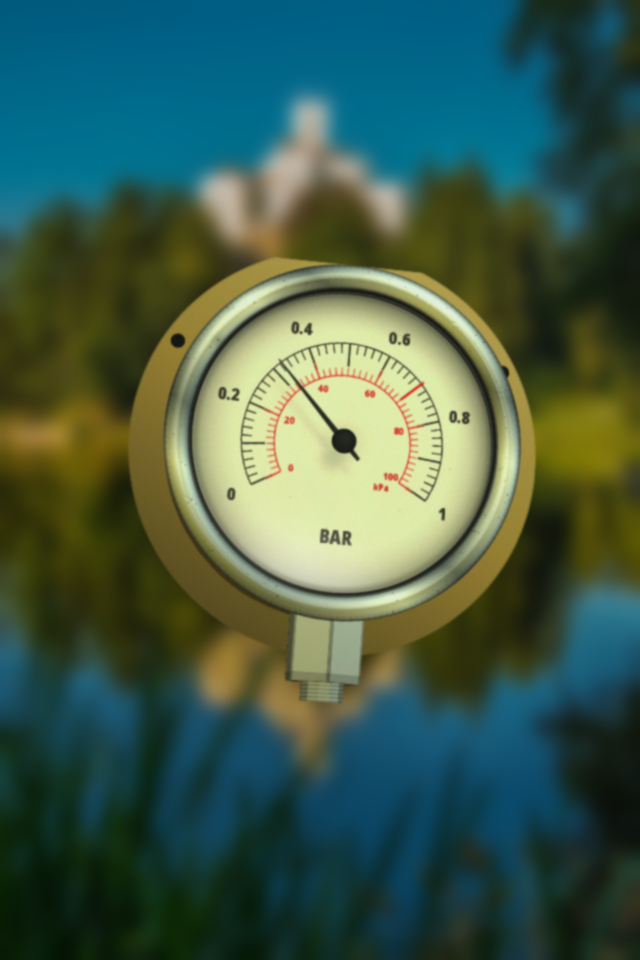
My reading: 0.32 (bar)
